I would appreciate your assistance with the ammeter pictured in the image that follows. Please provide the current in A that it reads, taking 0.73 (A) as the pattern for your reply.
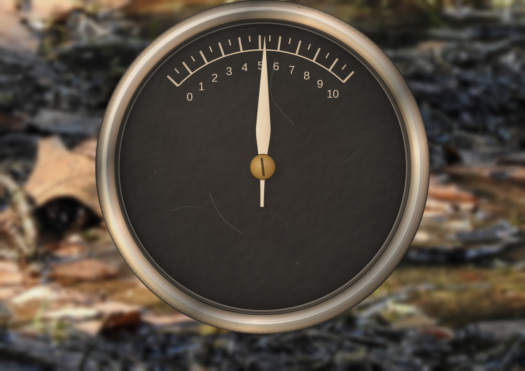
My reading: 5.25 (A)
